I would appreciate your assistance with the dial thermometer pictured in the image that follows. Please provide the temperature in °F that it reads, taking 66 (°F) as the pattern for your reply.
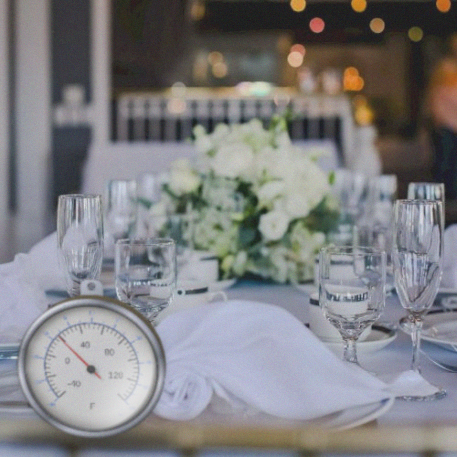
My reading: 20 (°F)
